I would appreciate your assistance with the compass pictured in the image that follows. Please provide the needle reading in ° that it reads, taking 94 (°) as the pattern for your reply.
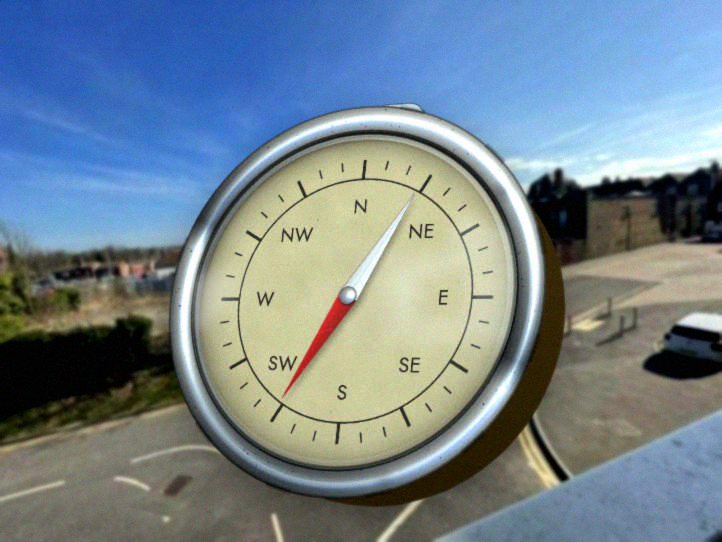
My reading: 210 (°)
